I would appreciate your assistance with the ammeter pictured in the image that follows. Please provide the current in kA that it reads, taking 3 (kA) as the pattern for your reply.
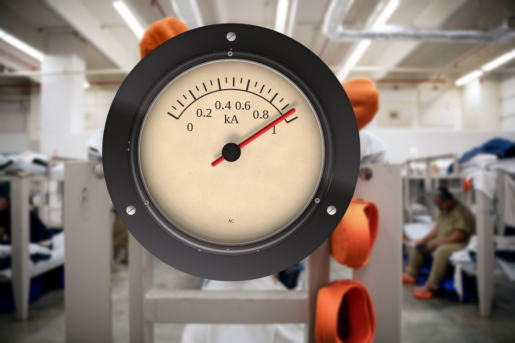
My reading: 0.95 (kA)
